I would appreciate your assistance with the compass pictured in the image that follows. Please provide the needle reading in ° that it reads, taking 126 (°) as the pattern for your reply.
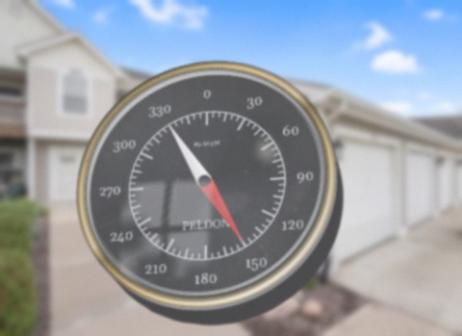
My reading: 150 (°)
